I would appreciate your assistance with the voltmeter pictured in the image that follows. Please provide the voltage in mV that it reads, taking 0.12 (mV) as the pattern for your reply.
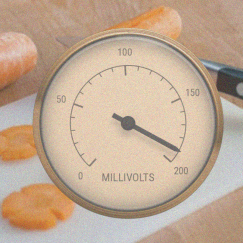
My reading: 190 (mV)
